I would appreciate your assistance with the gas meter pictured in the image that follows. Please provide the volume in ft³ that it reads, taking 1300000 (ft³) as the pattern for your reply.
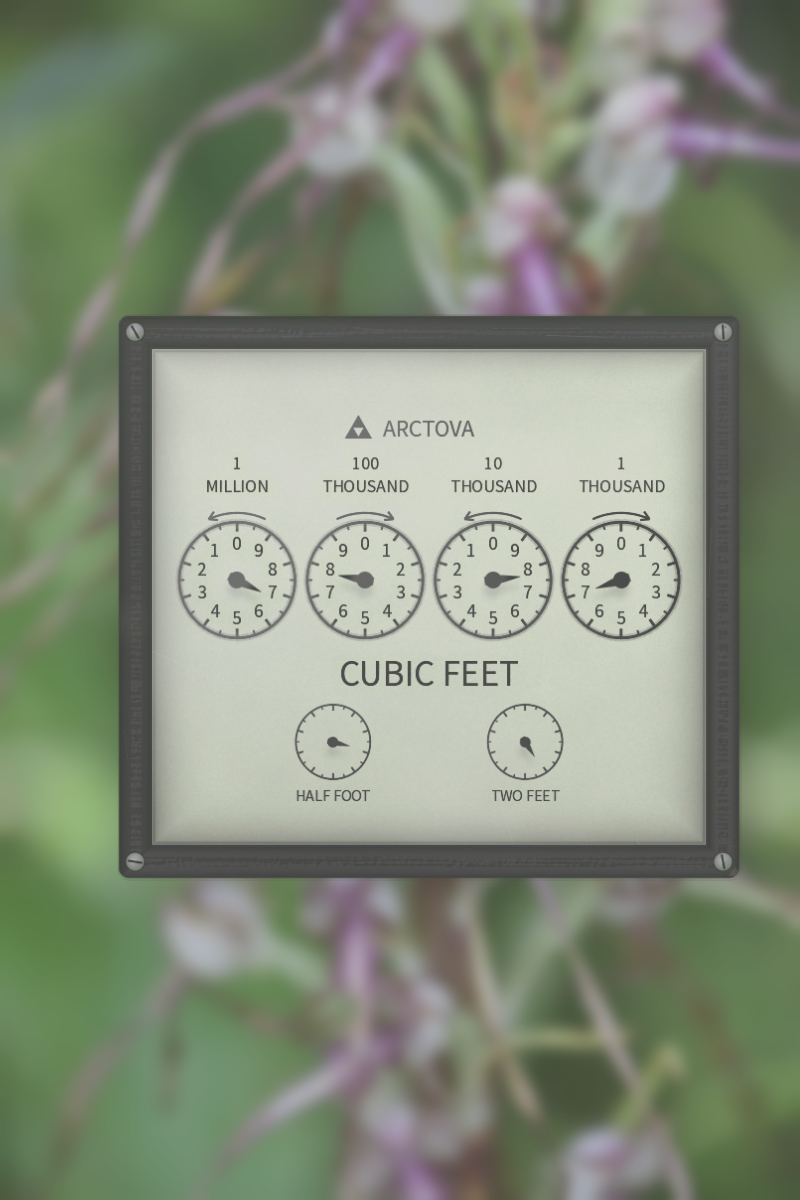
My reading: 677700 (ft³)
